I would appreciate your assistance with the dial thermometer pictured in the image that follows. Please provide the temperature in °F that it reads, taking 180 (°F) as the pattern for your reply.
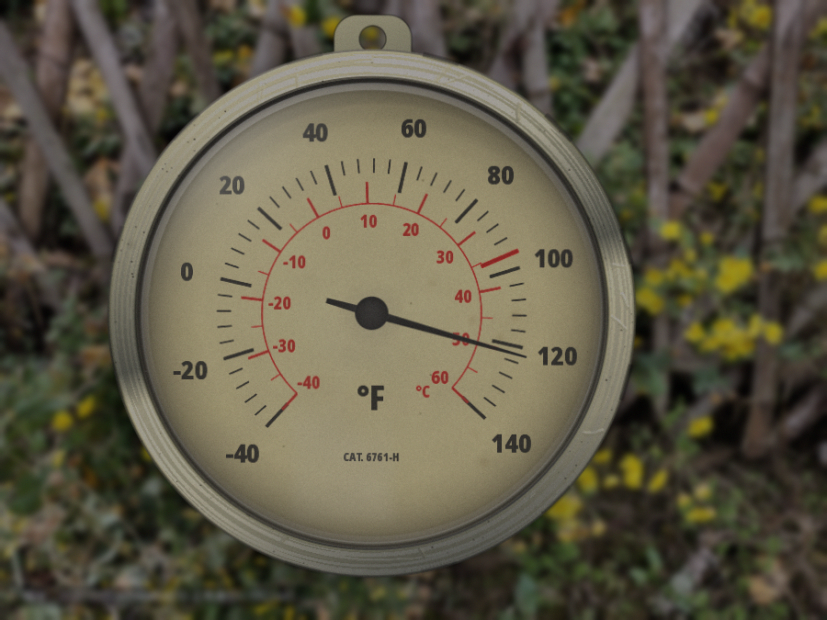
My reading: 122 (°F)
